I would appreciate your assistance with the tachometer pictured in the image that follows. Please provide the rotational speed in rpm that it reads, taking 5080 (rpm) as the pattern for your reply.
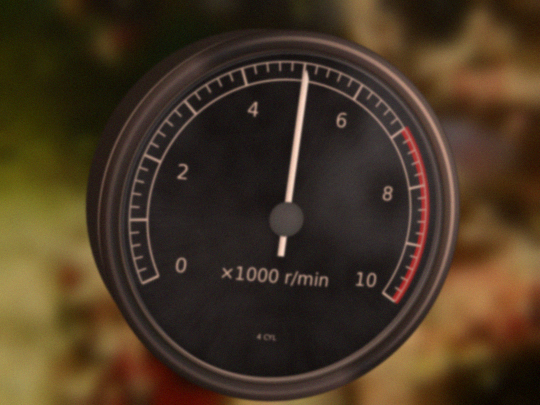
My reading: 5000 (rpm)
